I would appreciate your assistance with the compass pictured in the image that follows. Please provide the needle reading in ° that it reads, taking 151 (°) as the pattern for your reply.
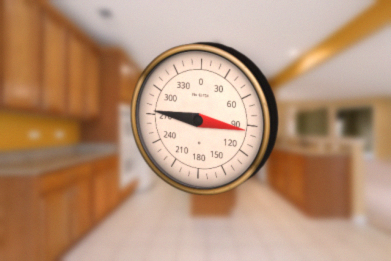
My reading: 95 (°)
